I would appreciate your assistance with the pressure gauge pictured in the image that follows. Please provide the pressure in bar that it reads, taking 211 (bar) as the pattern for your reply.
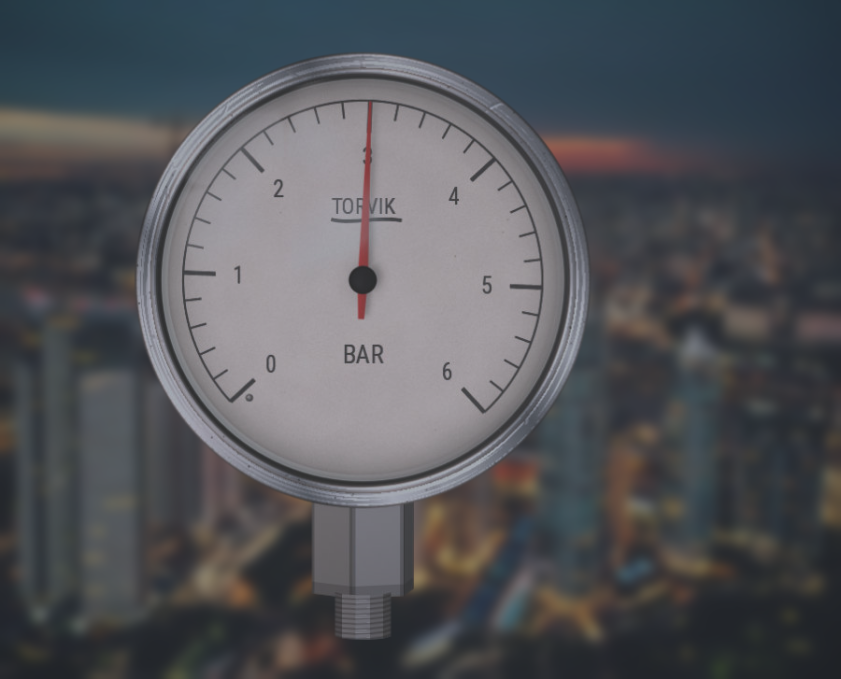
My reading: 3 (bar)
